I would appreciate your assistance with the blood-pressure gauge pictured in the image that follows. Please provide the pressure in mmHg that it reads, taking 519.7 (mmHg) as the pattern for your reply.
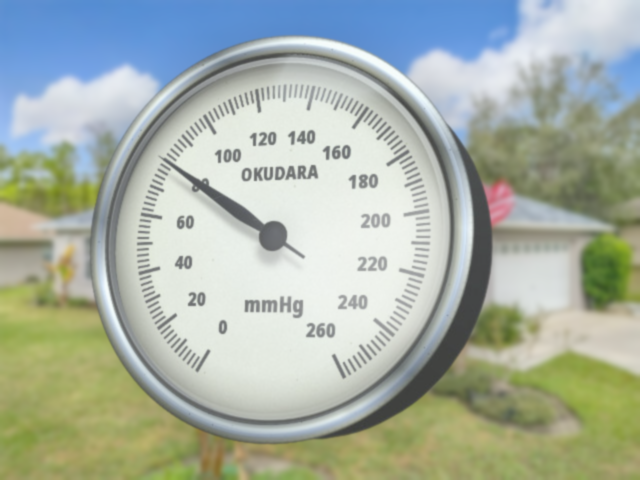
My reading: 80 (mmHg)
